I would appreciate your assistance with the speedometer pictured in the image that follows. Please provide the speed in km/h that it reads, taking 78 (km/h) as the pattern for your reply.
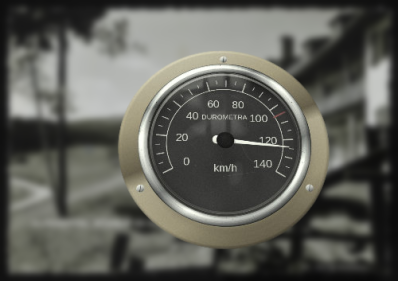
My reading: 125 (km/h)
